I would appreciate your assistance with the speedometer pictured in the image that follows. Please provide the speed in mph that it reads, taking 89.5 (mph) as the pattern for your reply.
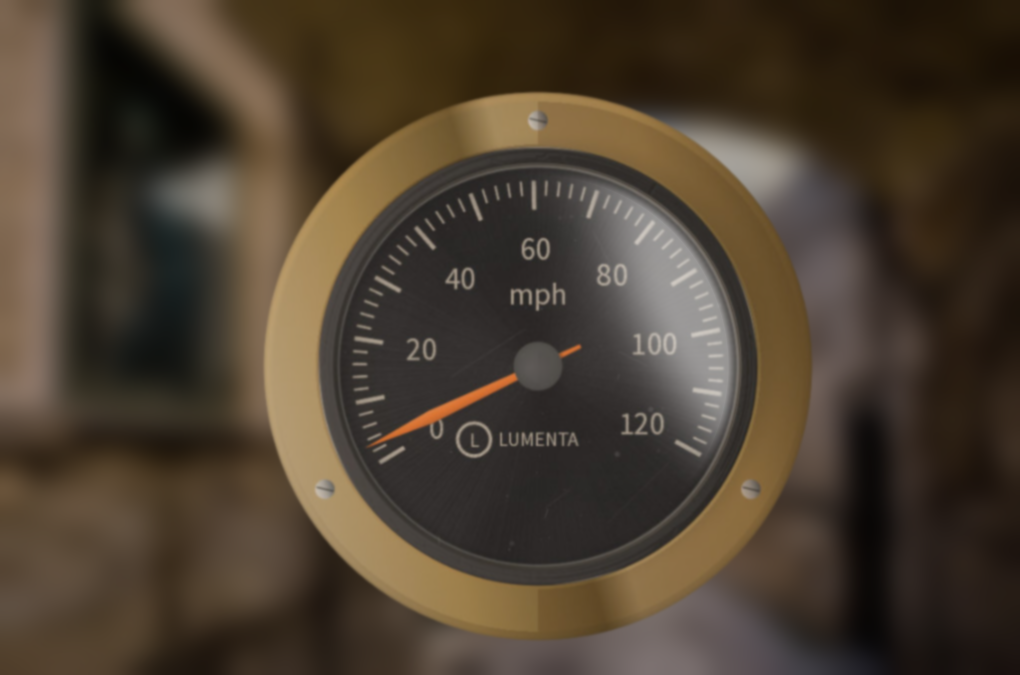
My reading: 3 (mph)
